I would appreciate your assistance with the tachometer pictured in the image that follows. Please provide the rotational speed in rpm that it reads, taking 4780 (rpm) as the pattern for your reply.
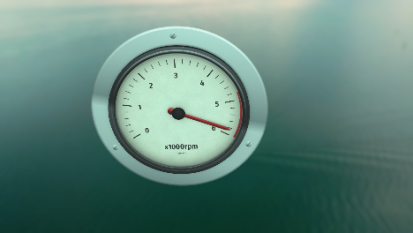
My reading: 5800 (rpm)
